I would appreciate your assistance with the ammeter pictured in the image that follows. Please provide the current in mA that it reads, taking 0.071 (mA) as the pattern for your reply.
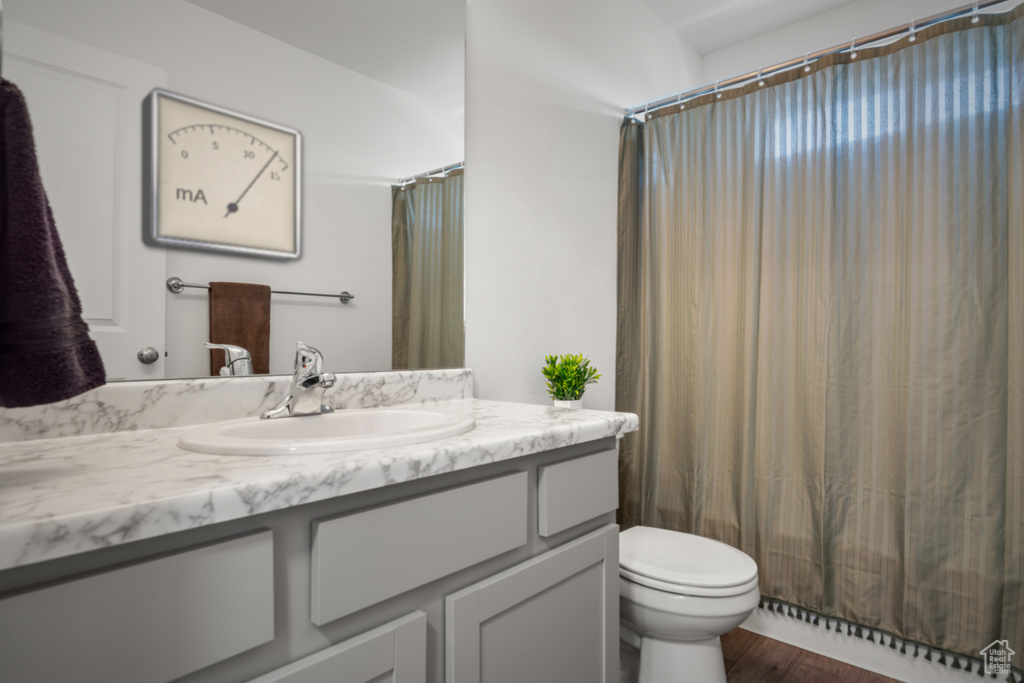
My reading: 13 (mA)
